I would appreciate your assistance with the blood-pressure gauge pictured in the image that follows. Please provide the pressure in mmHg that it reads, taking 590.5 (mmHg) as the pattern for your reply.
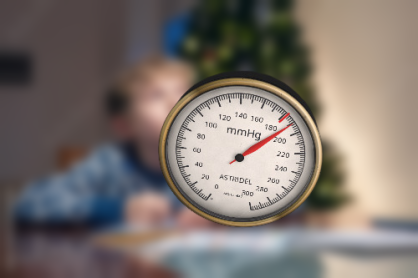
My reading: 190 (mmHg)
